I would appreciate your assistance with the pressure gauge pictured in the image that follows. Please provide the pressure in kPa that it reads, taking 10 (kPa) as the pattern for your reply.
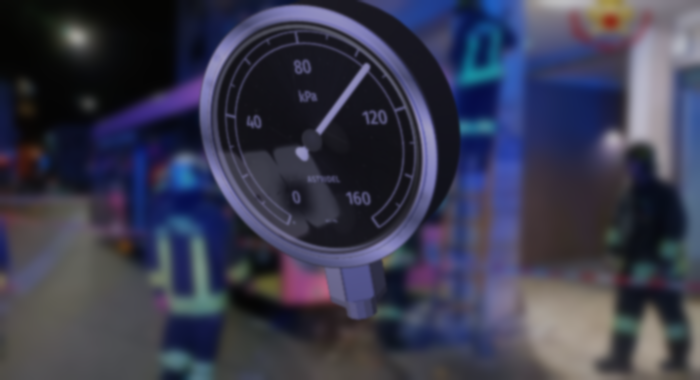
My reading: 105 (kPa)
